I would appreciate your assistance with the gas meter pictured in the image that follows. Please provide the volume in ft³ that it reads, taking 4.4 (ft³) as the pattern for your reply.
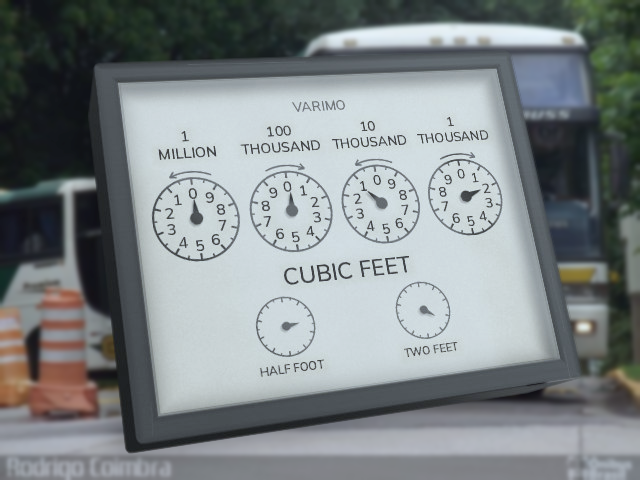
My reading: 1200 (ft³)
